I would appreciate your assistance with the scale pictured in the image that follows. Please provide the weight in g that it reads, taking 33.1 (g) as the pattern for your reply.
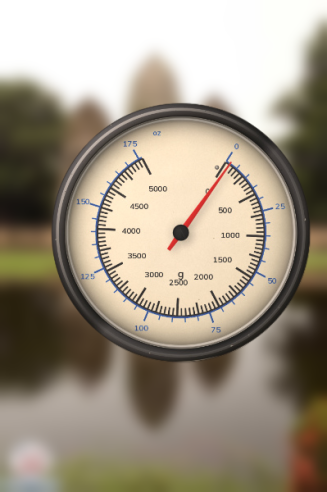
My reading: 50 (g)
